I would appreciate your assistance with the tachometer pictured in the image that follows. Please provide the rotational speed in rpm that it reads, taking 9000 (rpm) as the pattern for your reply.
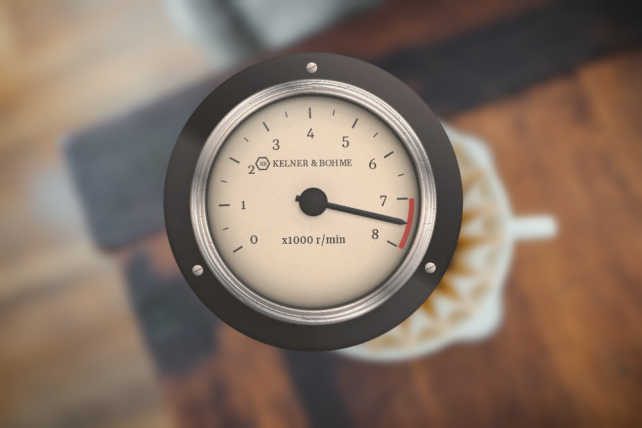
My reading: 7500 (rpm)
